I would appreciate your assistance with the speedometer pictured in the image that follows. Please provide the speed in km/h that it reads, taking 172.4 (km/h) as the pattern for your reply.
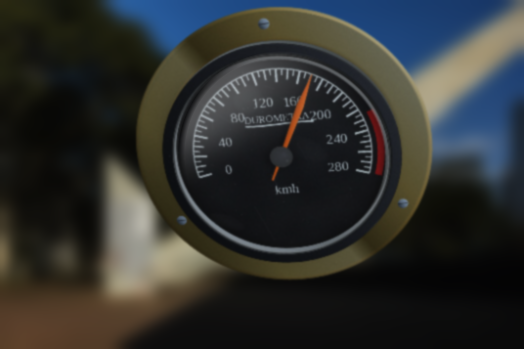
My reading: 170 (km/h)
